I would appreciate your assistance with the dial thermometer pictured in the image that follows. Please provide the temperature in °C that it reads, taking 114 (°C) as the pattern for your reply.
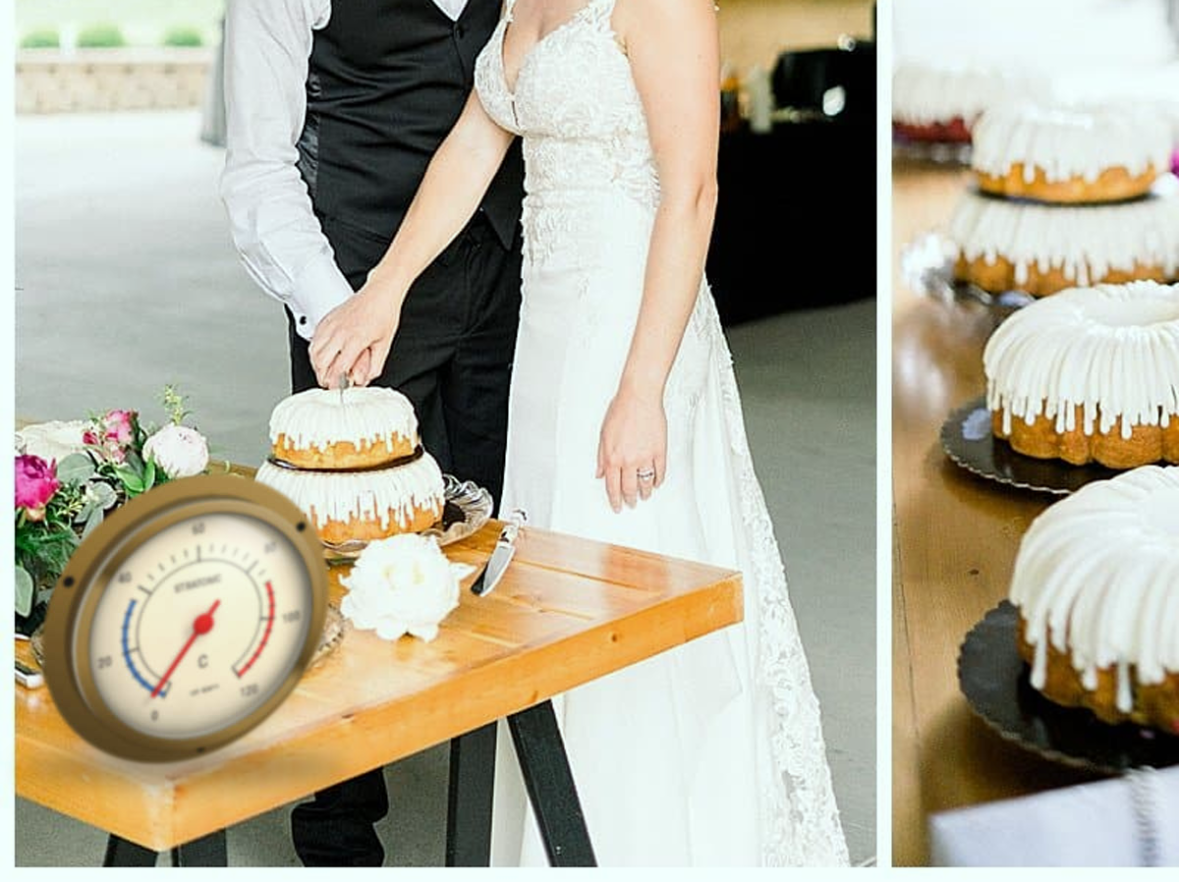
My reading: 4 (°C)
